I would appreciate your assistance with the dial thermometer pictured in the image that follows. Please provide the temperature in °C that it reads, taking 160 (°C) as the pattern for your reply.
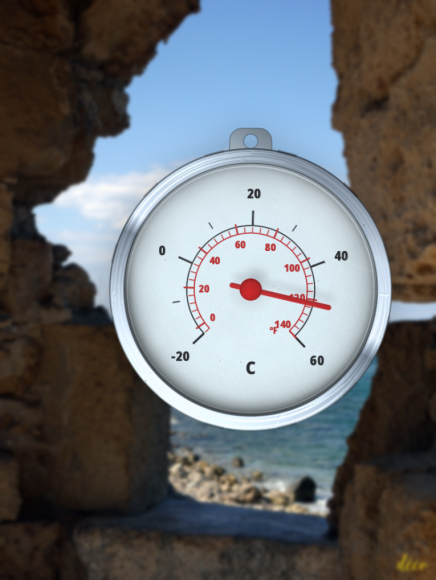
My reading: 50 (°C)
